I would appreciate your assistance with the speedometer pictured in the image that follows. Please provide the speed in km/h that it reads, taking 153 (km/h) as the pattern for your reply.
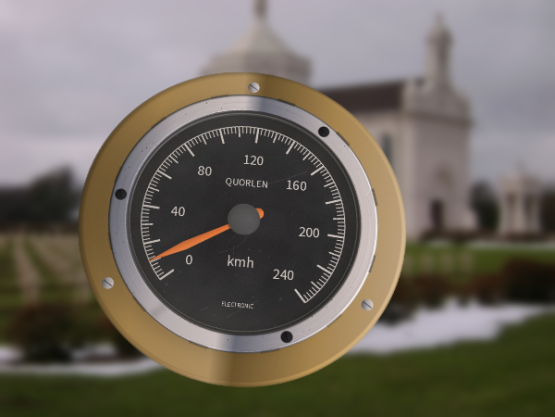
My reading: 10 (km/h)
